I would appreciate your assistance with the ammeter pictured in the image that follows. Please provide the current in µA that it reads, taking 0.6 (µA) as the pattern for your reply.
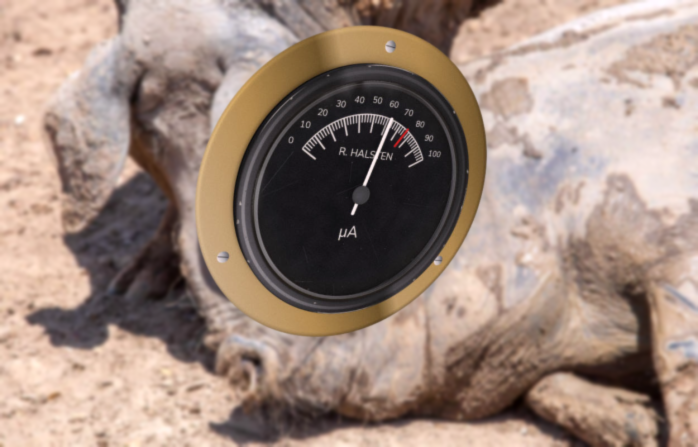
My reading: 60 (µA)
